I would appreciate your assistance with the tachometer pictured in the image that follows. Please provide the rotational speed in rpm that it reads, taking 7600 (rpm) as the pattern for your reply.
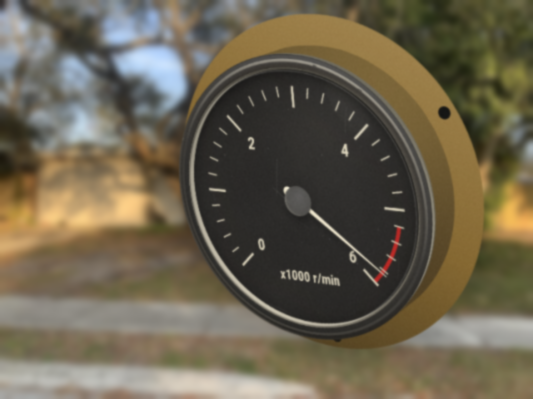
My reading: 5800 (rpm)
